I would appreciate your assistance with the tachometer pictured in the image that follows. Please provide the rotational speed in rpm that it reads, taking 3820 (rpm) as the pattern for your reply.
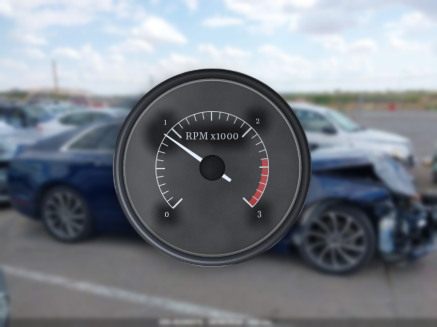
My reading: 900 (rpm)
